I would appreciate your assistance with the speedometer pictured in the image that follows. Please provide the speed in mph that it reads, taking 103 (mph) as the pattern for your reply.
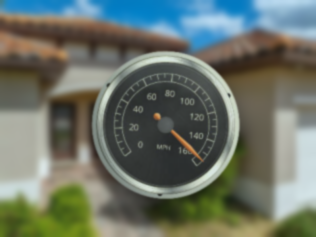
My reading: 155 (mph)
